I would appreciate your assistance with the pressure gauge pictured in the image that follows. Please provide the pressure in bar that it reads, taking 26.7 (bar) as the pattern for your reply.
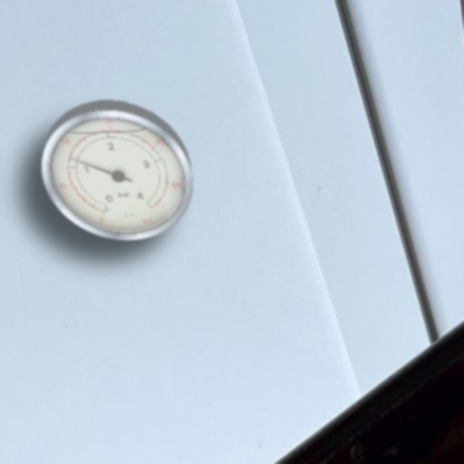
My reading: 1.2 (bar)
